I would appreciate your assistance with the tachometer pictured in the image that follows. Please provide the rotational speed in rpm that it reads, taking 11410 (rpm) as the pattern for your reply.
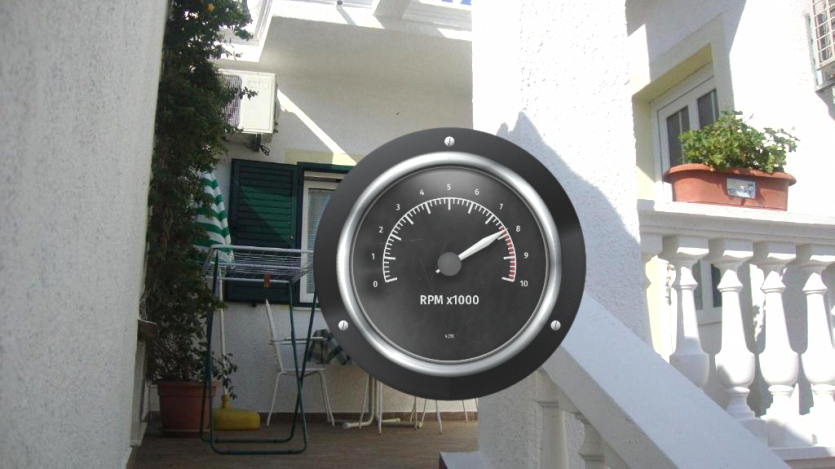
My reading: 7800 (rpm)
